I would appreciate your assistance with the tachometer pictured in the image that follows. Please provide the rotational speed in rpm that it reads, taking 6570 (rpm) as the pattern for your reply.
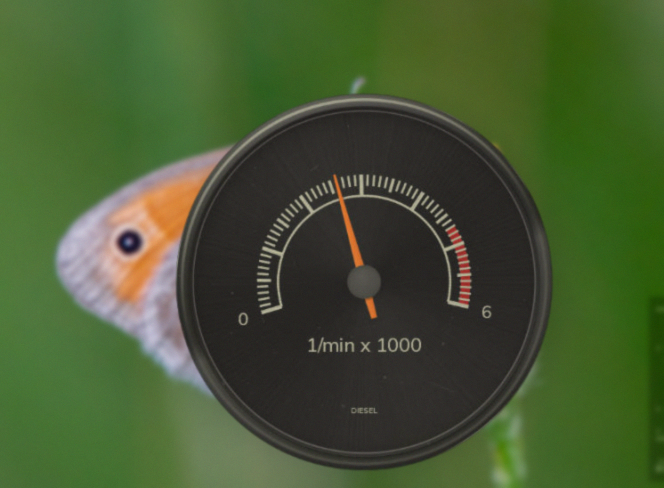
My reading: 2600 (rpm)
